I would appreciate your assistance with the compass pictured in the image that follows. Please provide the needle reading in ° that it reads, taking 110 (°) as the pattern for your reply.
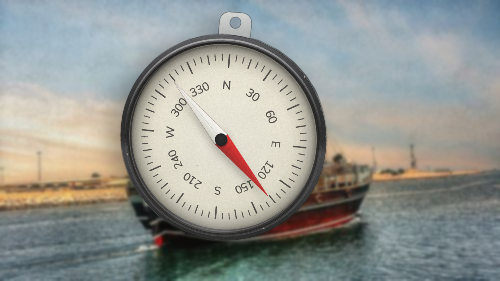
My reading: 135 (°)
